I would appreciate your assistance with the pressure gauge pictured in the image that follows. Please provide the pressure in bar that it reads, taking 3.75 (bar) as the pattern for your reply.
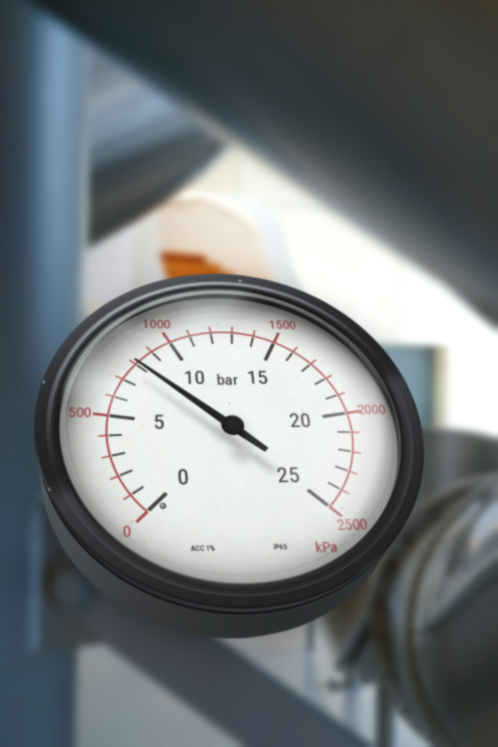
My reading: 8 (bar)
